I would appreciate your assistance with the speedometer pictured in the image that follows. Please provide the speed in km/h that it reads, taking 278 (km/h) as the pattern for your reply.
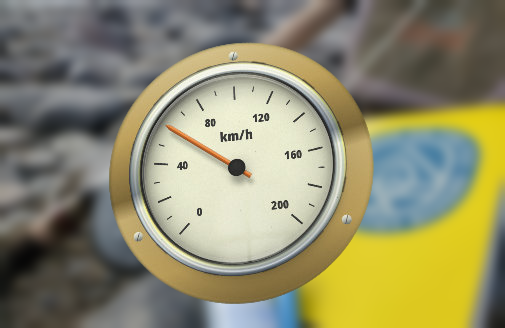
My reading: 60 (km/h)
